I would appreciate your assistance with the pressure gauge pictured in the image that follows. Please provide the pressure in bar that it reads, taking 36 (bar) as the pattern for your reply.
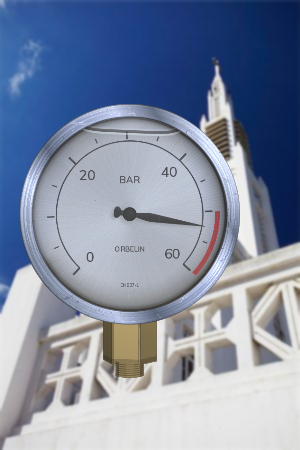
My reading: 52.5 (bar)
